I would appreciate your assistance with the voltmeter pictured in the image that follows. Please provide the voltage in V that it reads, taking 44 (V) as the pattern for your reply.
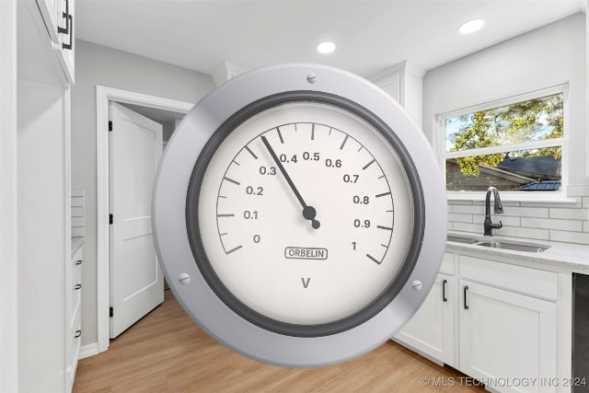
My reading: 0.35 (V)
